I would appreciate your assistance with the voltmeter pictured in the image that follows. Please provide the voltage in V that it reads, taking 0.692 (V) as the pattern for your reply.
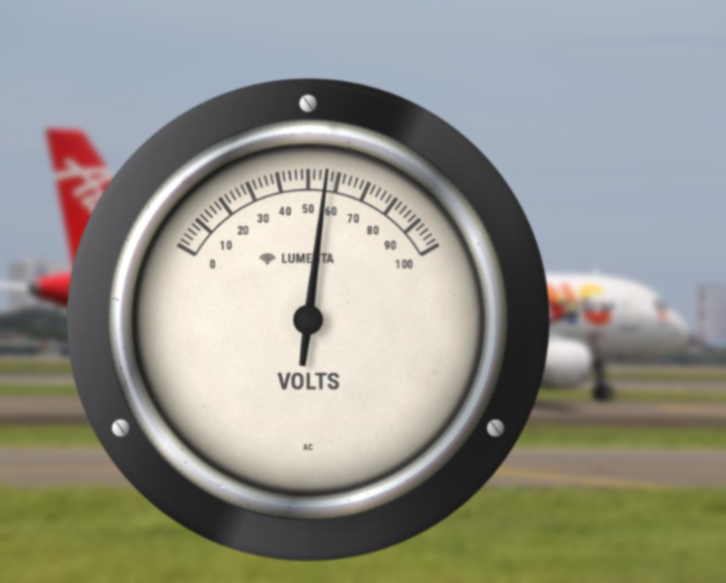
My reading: 56 (V)
